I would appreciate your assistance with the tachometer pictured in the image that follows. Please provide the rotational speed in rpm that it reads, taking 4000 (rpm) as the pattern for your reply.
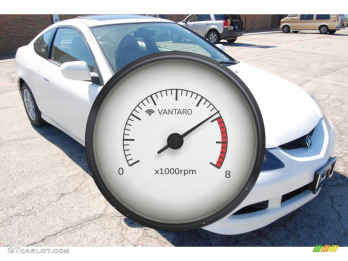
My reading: 5800 (rpm)
